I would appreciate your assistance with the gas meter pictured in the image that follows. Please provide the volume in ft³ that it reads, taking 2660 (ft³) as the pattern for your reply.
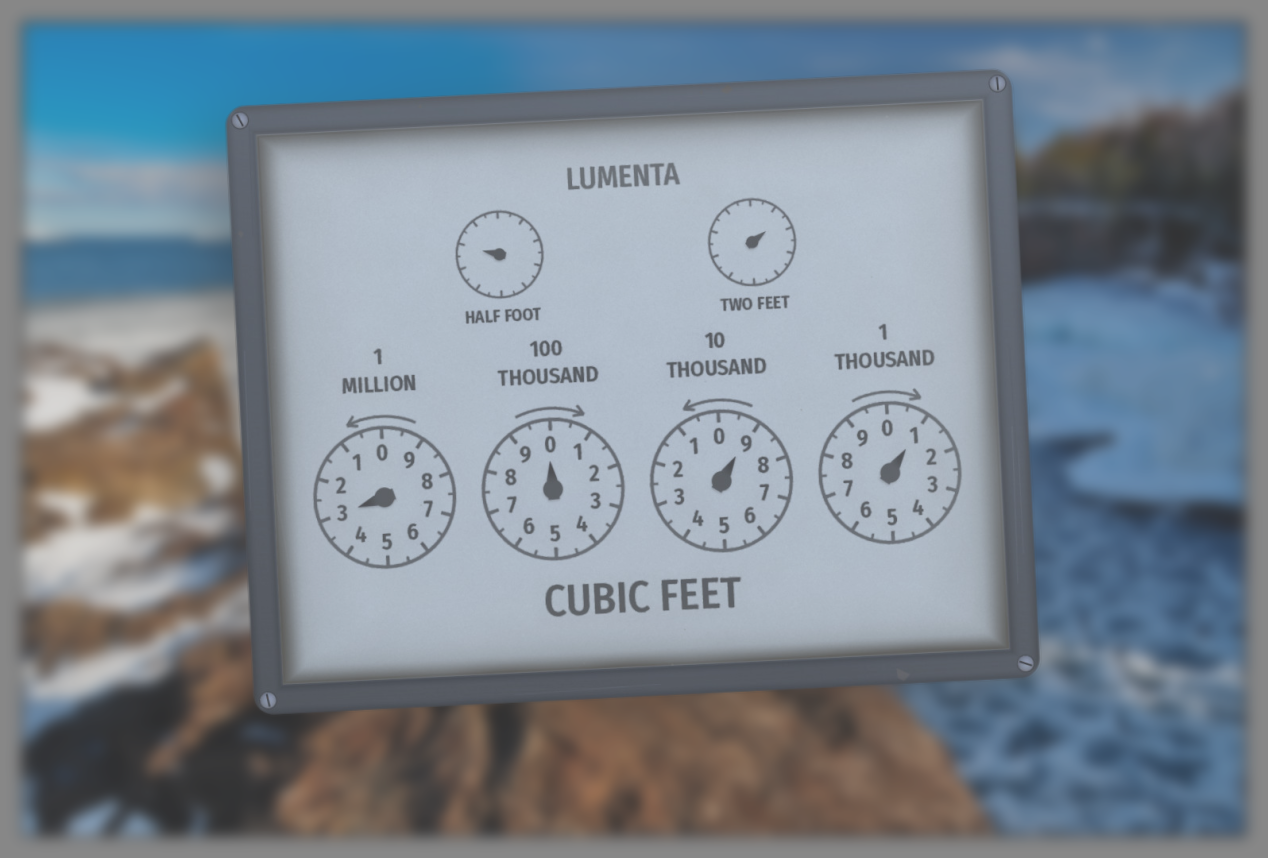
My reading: 299100 (ft³)
